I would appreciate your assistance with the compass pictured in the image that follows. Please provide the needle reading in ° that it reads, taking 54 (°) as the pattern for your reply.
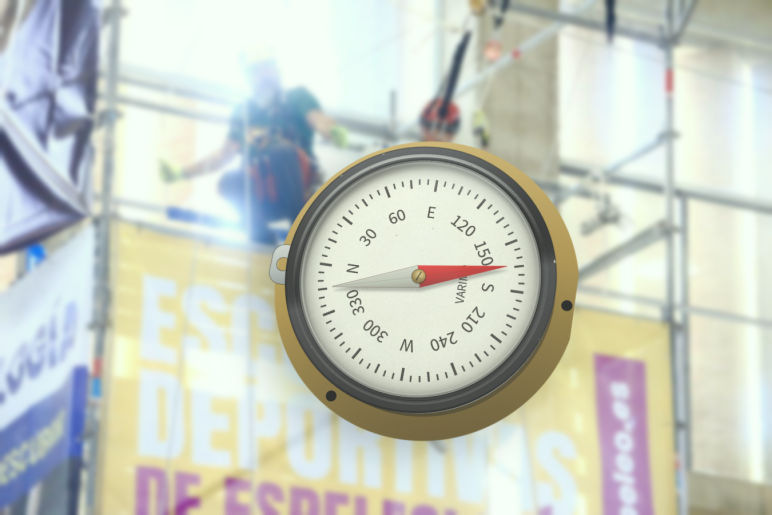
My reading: 165 (°)
